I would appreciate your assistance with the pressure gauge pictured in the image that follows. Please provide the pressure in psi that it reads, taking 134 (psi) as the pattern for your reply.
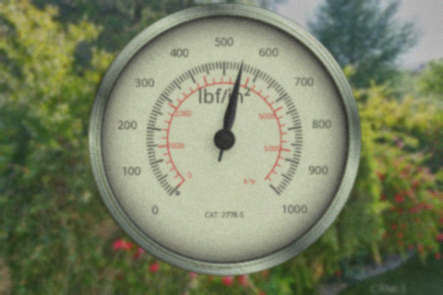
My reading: 550 (psi)
